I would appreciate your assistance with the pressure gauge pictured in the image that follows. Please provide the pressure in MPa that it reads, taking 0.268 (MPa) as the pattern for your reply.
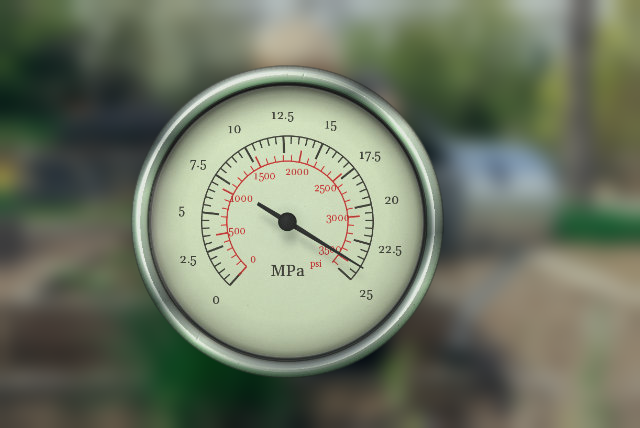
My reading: 24 (MPa)
